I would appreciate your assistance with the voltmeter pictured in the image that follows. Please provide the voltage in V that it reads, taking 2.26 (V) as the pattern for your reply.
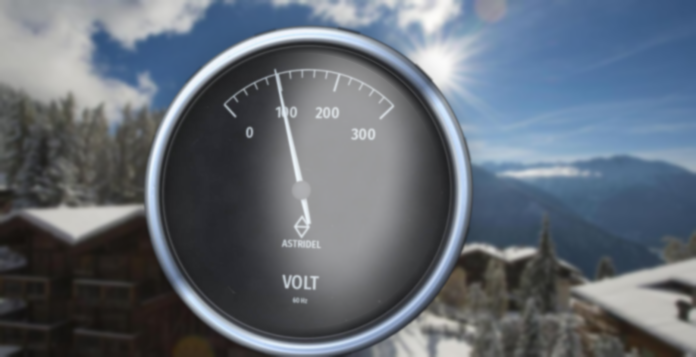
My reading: 100 (V)
